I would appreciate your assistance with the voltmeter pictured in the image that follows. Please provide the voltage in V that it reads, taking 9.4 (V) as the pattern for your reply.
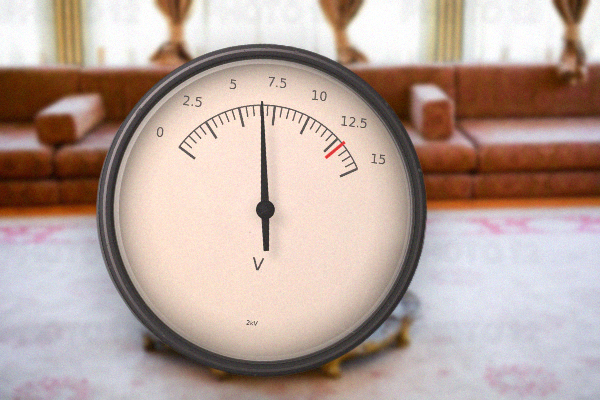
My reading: 6.5 (V)
